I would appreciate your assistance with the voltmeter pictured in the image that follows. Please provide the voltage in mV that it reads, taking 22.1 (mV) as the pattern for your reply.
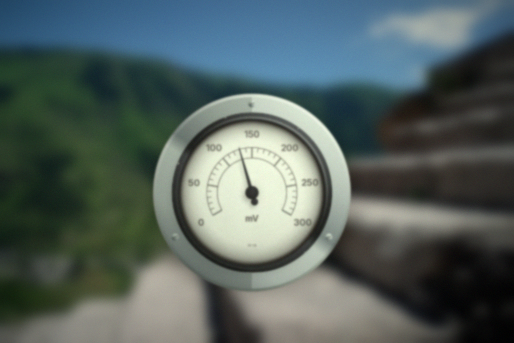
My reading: 130 (mV)
